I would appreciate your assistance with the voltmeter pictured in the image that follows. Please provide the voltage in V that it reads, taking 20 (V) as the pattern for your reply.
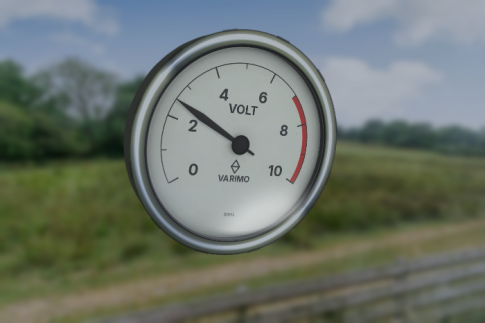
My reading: 2.5 (V)
